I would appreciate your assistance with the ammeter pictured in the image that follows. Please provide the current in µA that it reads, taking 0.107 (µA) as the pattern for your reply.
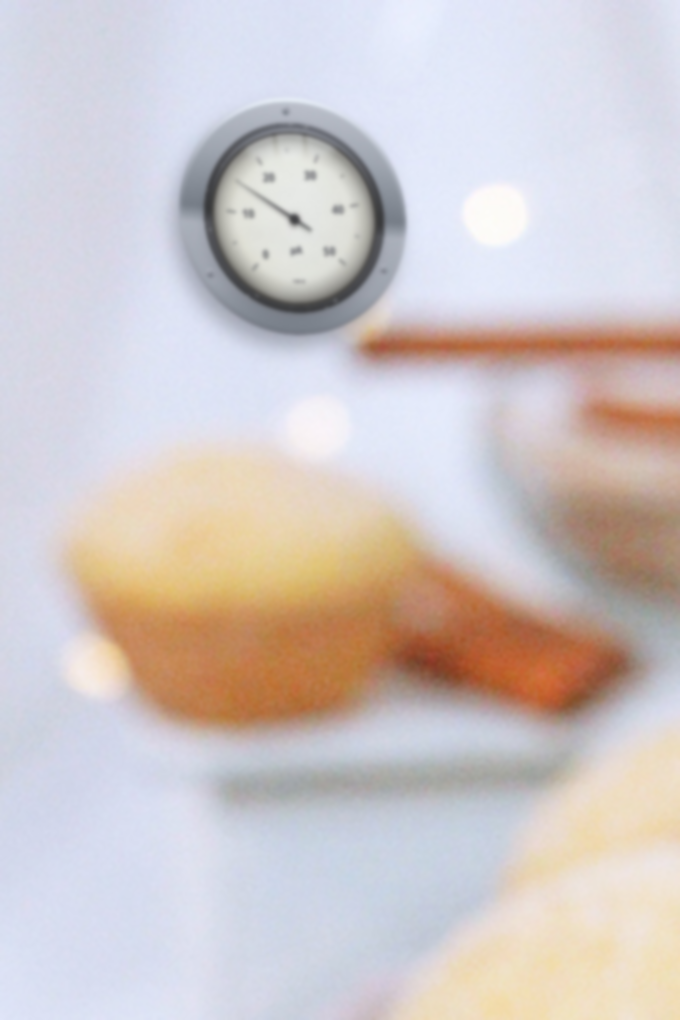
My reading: 15 (µA)
